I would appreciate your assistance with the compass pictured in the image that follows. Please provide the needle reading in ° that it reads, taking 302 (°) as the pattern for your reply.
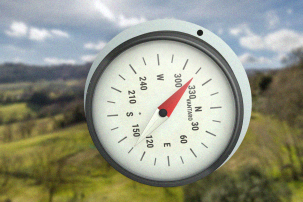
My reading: 315 (°)
